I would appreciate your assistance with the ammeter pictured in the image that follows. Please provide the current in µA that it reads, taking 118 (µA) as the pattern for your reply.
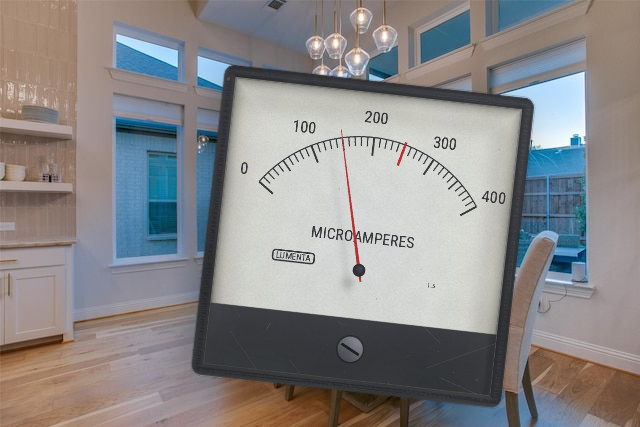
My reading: 150 (µA)
